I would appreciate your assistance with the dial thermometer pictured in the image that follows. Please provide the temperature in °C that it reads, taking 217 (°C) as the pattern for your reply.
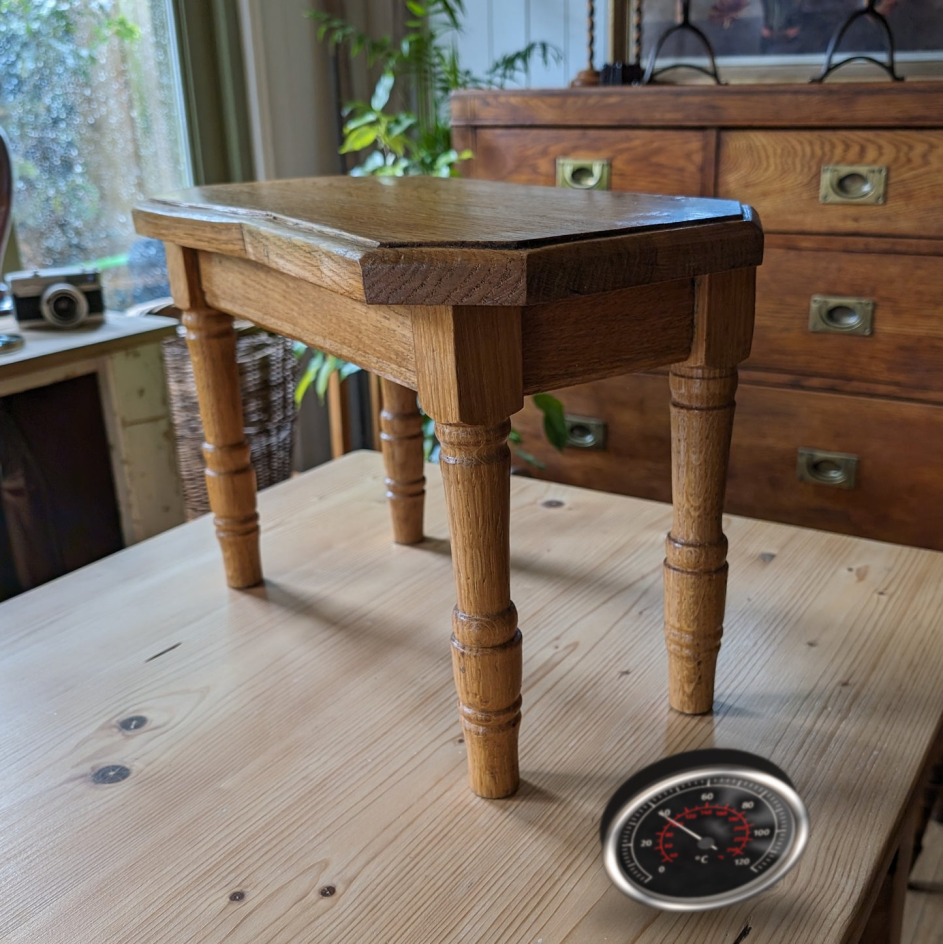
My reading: 40 (°C)
